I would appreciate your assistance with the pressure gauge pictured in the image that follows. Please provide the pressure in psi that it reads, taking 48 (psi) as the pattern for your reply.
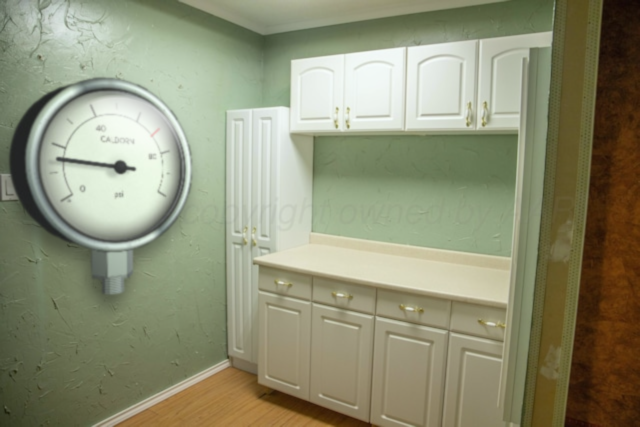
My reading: 15 (psi)
